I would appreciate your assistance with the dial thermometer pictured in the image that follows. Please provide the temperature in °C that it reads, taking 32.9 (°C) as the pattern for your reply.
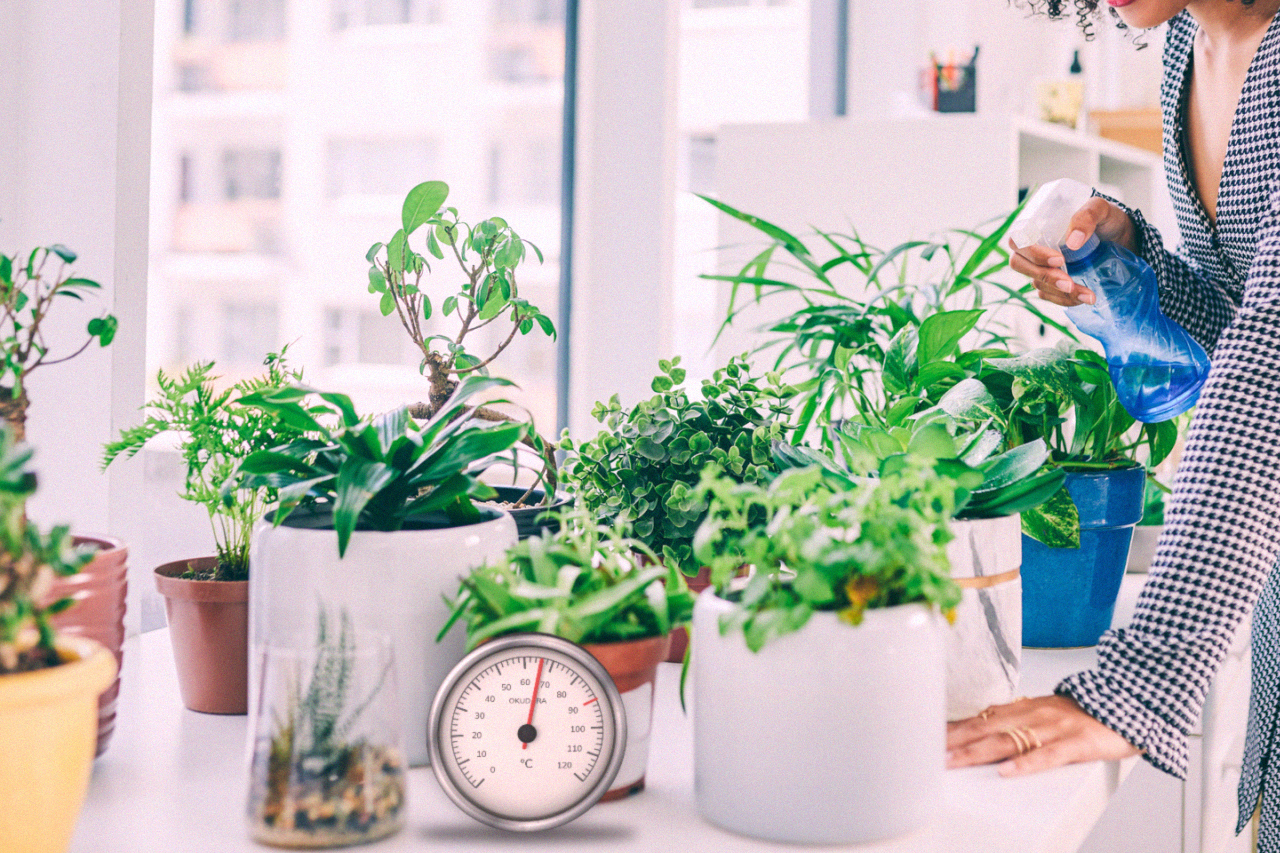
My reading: 66 (°C)
